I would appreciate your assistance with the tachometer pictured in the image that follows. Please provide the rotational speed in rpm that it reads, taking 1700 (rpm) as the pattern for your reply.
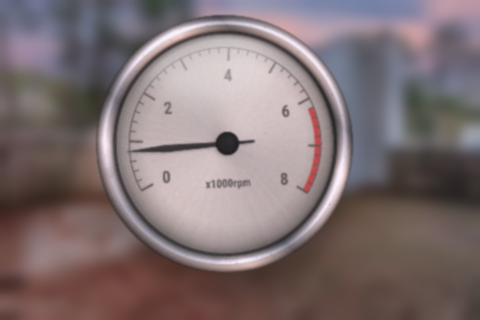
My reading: 800 (rpm)
